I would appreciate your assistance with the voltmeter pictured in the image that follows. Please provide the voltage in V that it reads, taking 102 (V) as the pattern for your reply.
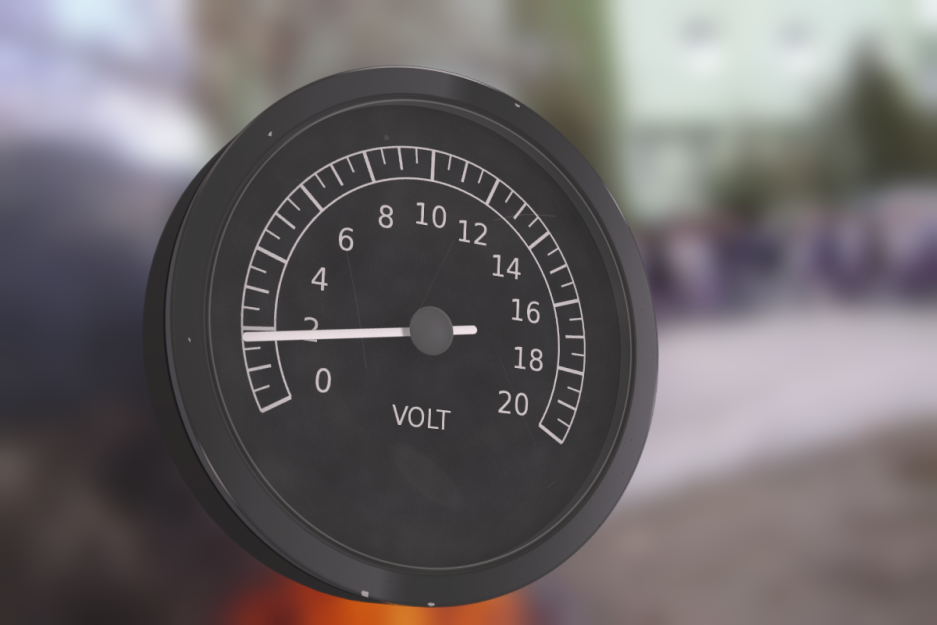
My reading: 1.75 (V)
